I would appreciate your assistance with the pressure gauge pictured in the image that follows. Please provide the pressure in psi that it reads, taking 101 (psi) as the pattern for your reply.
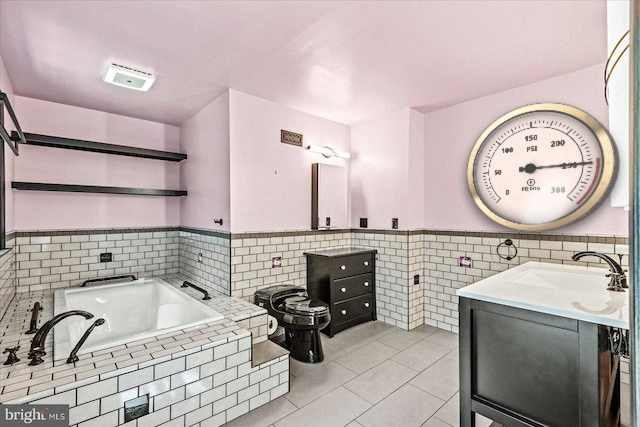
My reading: 250 (psi)
